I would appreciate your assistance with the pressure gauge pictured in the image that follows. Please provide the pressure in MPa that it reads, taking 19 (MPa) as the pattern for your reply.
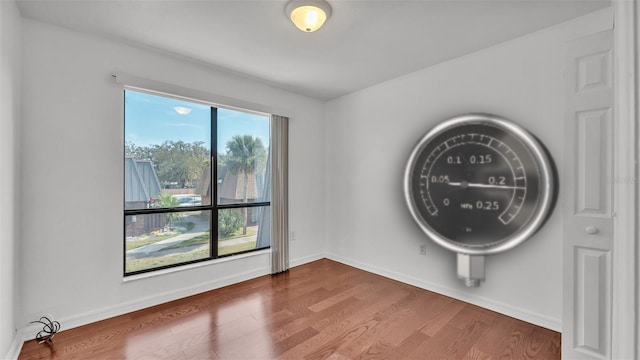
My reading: 0.21 (MPa)
